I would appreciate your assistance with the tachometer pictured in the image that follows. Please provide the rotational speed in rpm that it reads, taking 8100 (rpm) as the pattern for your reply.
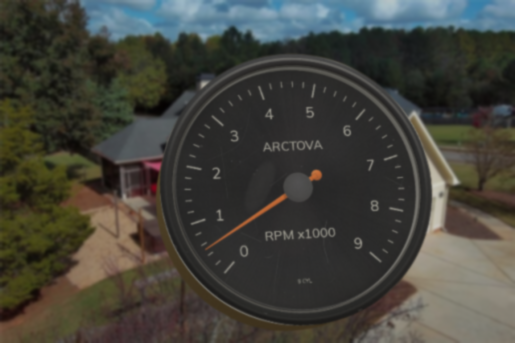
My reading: 500 (rpm)
